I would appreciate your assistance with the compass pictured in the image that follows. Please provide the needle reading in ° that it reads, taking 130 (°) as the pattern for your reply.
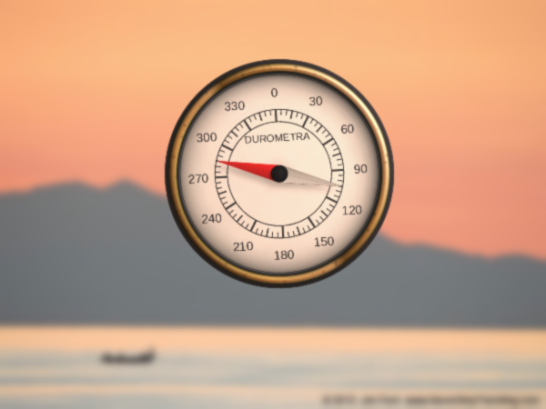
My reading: 285 (°)
